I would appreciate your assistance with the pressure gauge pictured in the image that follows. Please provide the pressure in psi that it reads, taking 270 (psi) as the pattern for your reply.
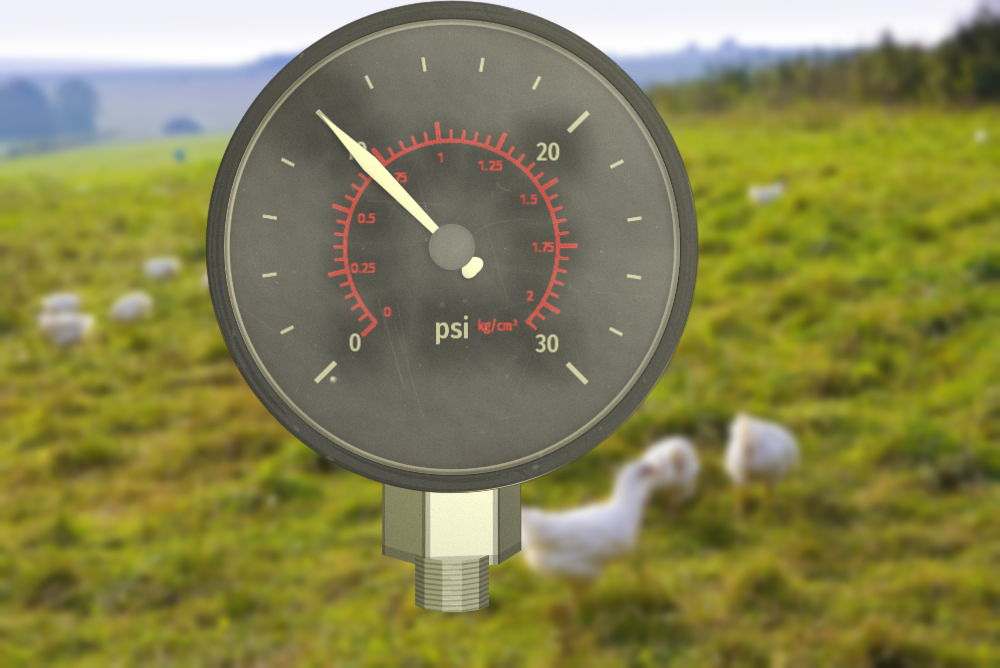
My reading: 10 (psi)
